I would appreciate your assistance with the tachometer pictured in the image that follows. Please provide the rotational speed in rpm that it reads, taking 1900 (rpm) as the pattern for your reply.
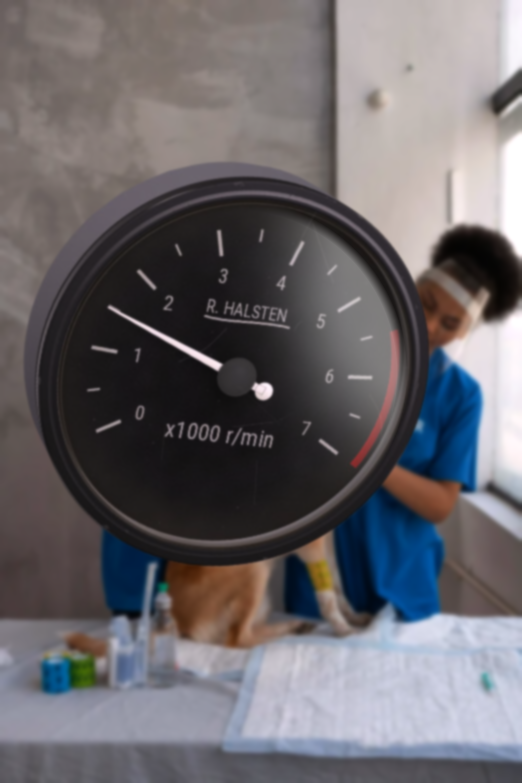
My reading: 1500 (rpm)
